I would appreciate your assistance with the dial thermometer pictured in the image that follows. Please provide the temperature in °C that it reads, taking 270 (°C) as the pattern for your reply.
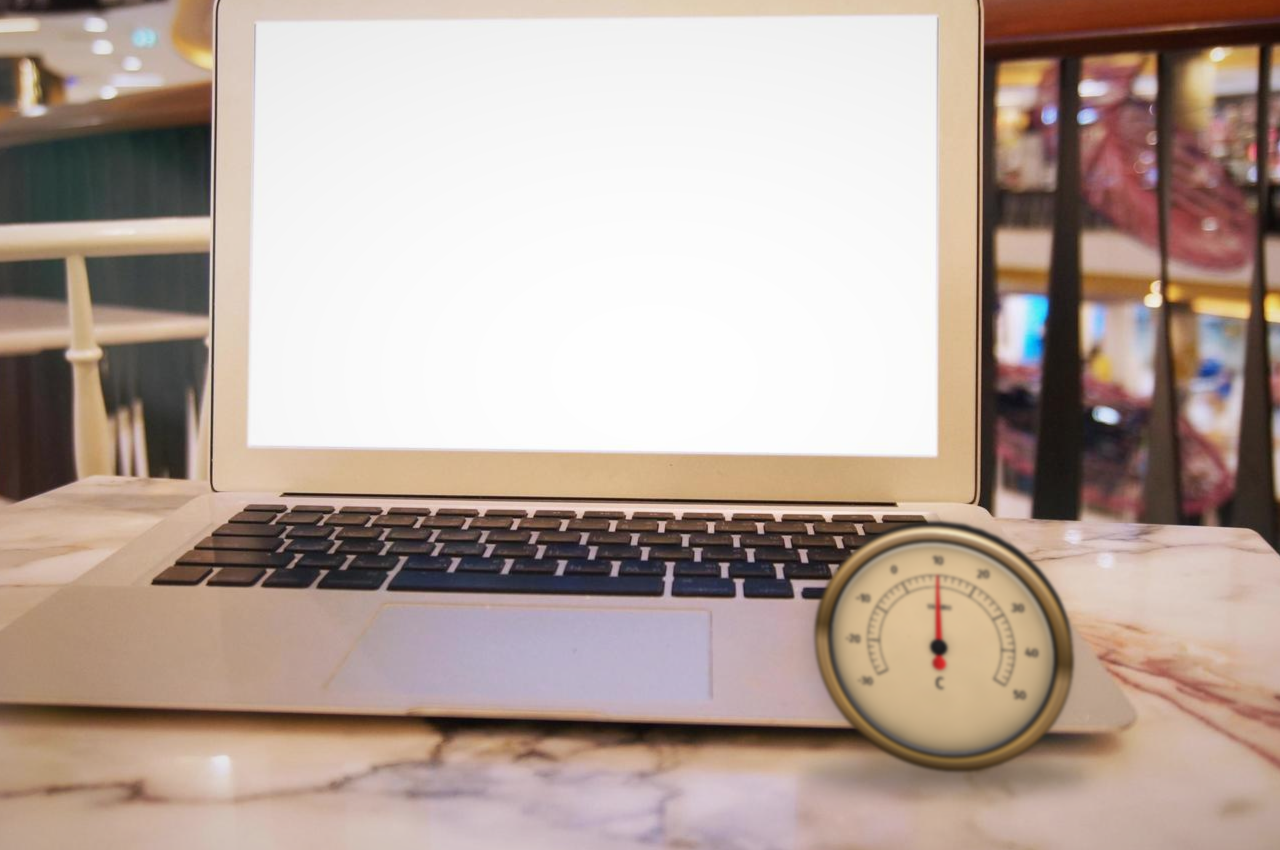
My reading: 10 (°C)
